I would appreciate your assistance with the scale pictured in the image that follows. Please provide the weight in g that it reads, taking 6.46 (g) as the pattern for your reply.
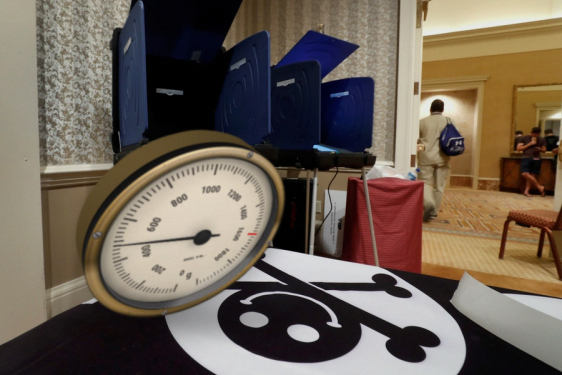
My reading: 500 (g)
